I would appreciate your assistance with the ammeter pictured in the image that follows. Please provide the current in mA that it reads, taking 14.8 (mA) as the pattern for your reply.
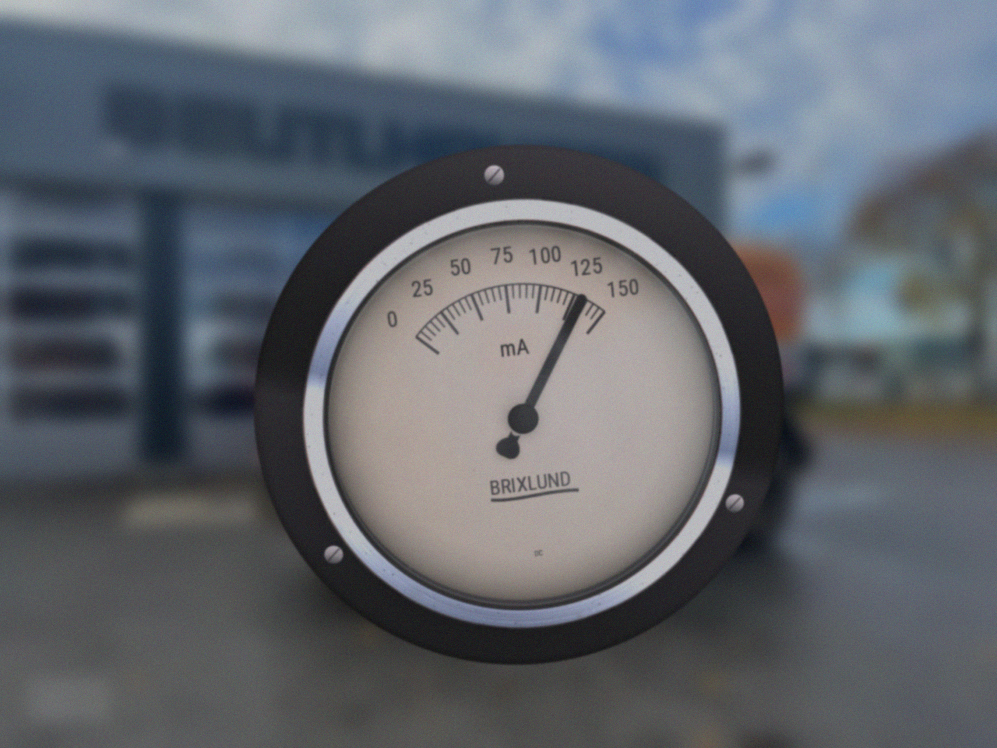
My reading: 130 (mA)
